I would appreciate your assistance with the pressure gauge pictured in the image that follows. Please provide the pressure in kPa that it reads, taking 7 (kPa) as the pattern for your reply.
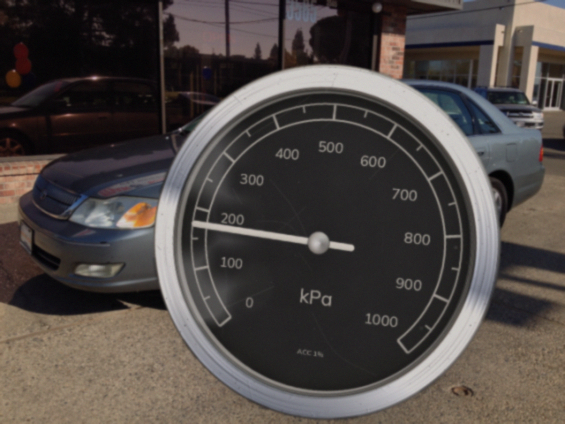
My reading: 175 (kPa)
